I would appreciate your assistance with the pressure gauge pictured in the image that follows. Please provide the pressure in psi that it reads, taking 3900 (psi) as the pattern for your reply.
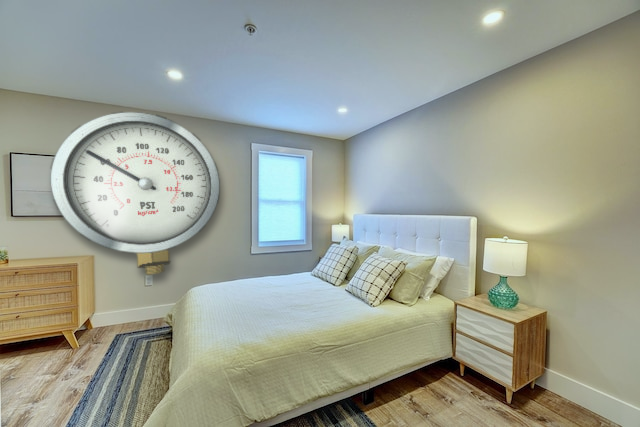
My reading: 60 (psi)
